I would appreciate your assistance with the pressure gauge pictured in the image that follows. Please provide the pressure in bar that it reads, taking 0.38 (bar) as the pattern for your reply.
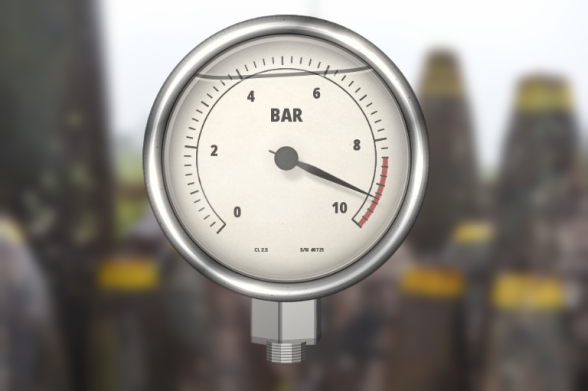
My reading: 9.3 (bar)
